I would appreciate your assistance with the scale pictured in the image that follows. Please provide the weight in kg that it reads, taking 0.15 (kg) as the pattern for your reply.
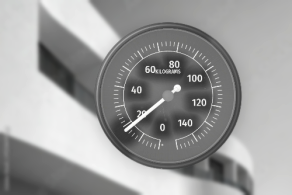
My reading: 18 (kg)
